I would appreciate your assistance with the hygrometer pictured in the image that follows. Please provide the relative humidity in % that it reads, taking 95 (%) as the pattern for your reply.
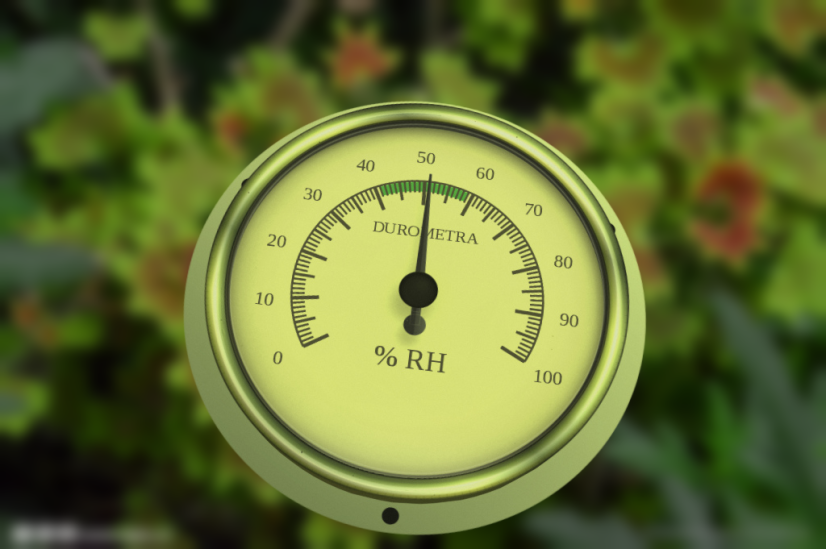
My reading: 51 (%)
